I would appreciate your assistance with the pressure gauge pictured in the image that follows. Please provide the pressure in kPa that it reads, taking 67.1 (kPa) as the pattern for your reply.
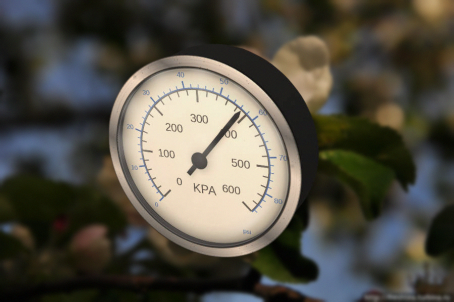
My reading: 390 (kPa)
